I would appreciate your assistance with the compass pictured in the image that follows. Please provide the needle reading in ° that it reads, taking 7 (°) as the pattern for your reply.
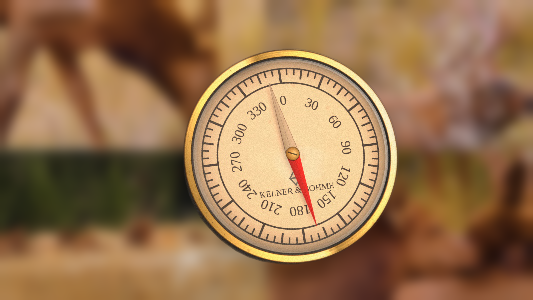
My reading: 170 (°)
